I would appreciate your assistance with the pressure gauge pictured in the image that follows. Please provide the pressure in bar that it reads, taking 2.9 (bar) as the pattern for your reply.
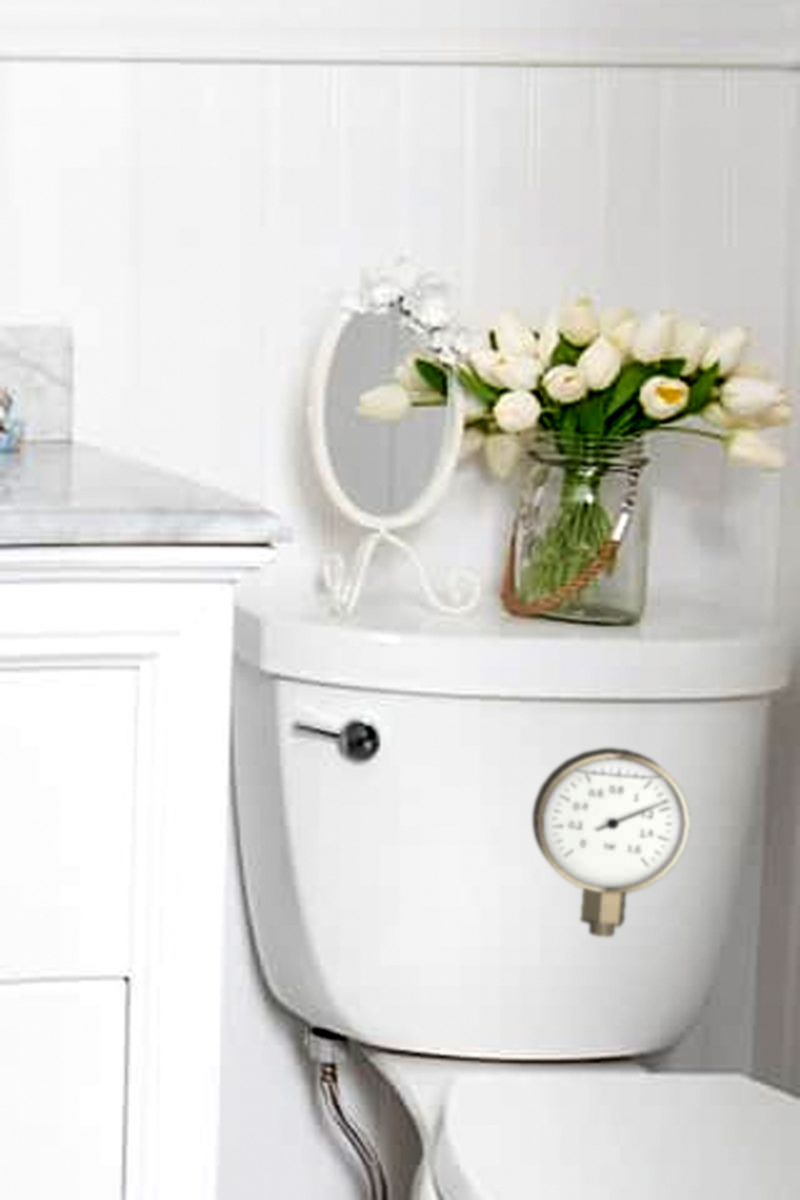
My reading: 1.15 (bar)
